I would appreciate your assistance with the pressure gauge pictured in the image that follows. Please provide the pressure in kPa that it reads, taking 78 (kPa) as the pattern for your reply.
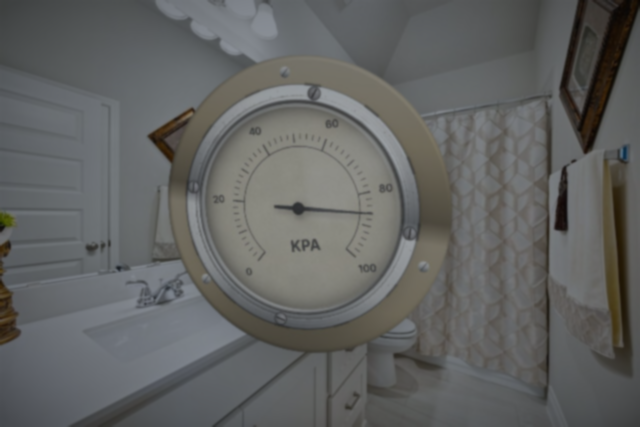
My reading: 86 (kPa)
